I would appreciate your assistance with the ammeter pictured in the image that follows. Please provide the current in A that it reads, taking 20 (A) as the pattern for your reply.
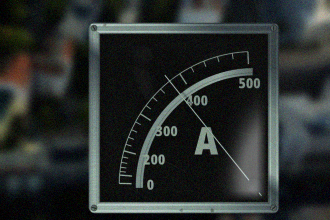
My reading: 380 (A)
